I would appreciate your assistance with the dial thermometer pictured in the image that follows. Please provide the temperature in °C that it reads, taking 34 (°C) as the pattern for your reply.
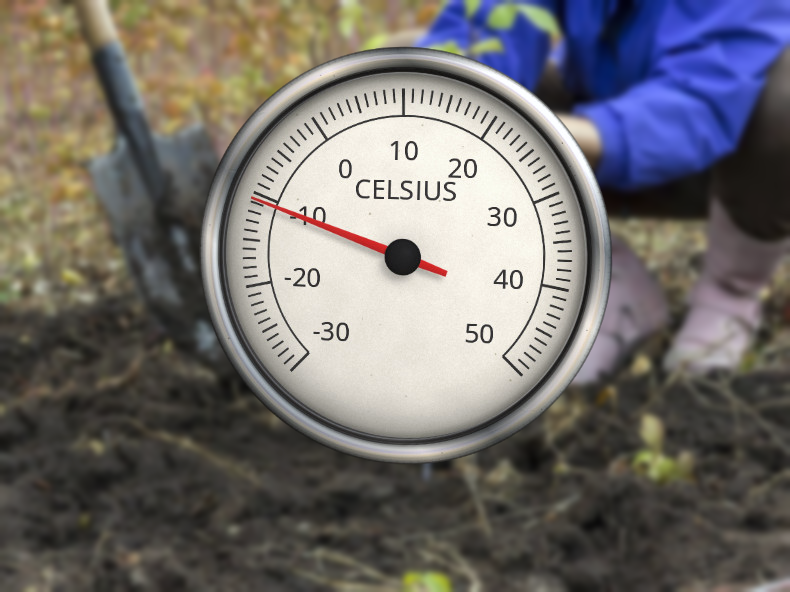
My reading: -10.5 (°C)
